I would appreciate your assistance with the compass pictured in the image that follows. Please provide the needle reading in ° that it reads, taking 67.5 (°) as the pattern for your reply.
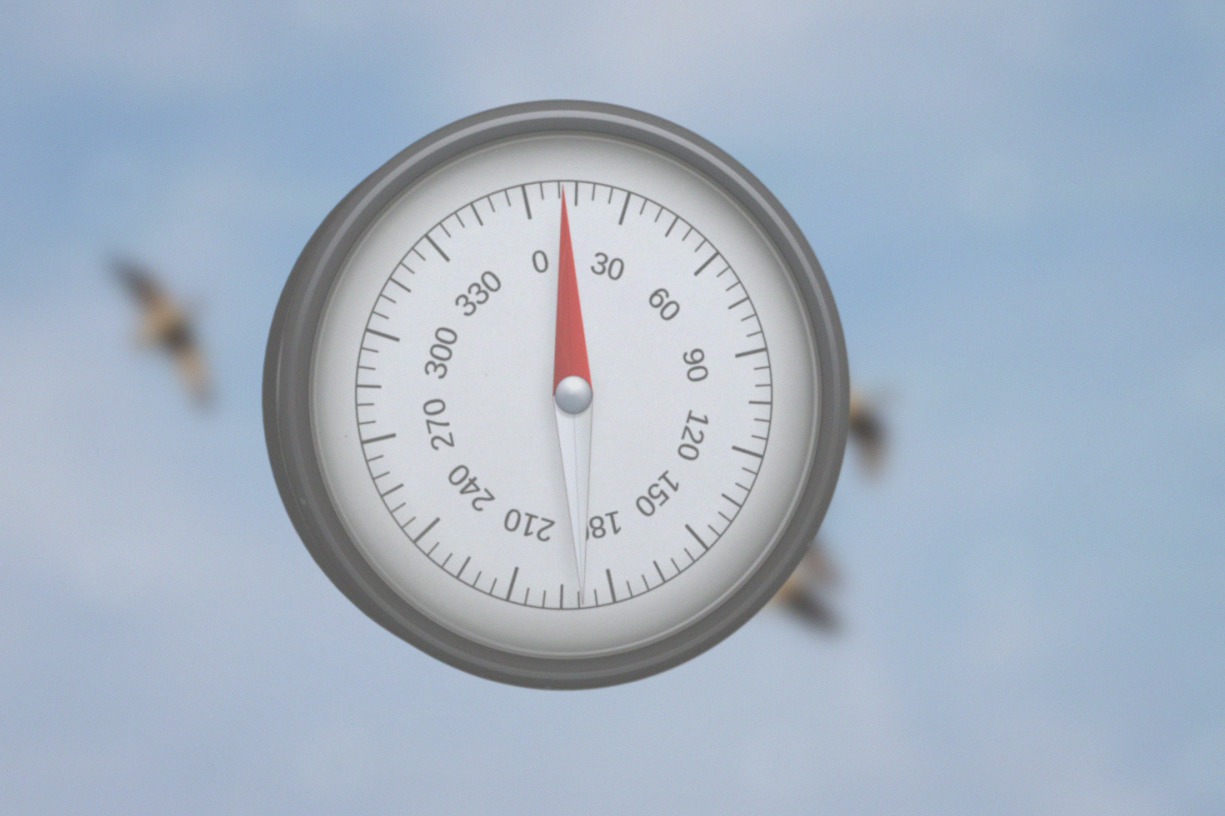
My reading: 10 (°)
